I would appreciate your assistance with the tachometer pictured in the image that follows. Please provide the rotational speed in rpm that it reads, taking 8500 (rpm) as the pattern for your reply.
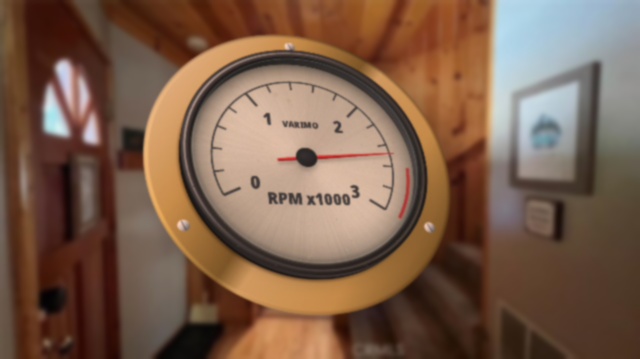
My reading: 2500 (rpm)
